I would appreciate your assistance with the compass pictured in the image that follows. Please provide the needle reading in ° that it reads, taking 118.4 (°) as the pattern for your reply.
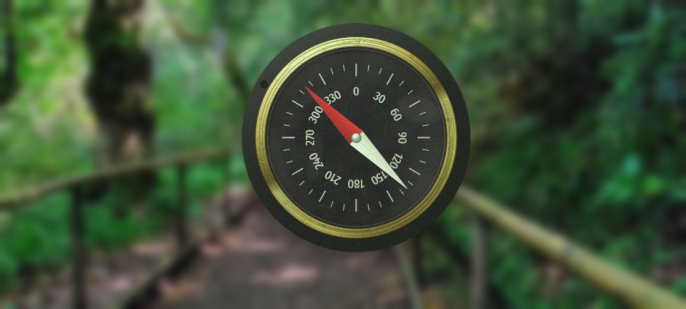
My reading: 315 (°)
